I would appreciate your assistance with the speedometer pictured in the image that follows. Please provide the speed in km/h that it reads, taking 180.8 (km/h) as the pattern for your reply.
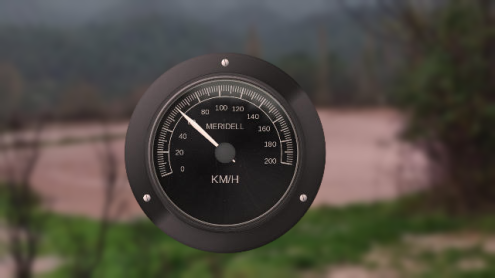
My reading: 60 (km/h)
